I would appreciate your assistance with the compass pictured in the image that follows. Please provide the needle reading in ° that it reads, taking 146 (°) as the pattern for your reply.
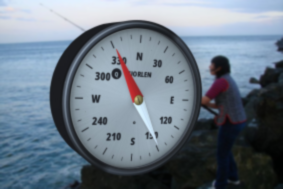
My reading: 330 (°)
